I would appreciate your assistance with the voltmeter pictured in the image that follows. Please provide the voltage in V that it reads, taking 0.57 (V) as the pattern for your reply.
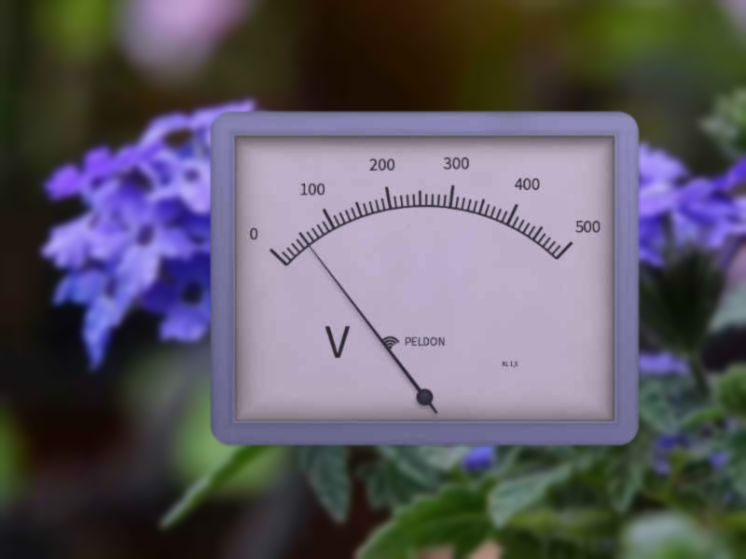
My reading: 50 (V)
